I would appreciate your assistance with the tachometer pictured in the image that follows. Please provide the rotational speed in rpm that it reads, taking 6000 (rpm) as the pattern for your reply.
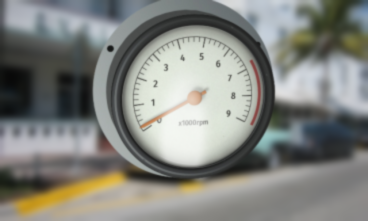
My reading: 200 (rpm)
